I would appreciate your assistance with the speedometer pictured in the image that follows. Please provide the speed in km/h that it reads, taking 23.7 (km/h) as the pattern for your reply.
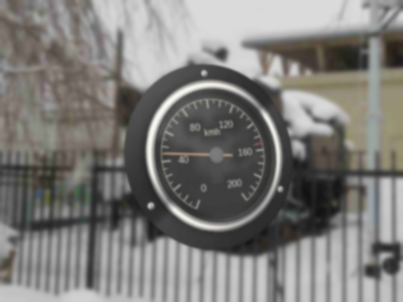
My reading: 45 (km/h)
